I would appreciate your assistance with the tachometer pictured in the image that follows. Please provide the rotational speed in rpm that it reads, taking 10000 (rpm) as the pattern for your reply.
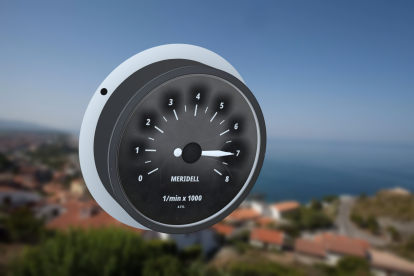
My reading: 7000 (rpm)
